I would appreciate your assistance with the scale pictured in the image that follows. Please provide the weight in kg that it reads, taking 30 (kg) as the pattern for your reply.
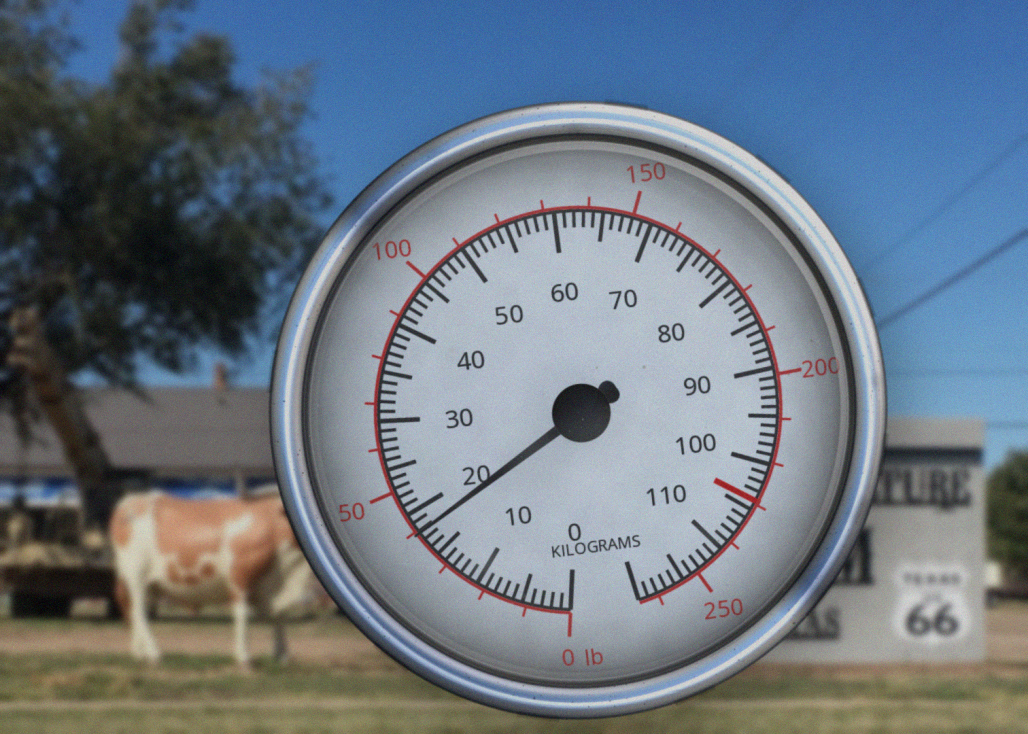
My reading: 18 (kg)
